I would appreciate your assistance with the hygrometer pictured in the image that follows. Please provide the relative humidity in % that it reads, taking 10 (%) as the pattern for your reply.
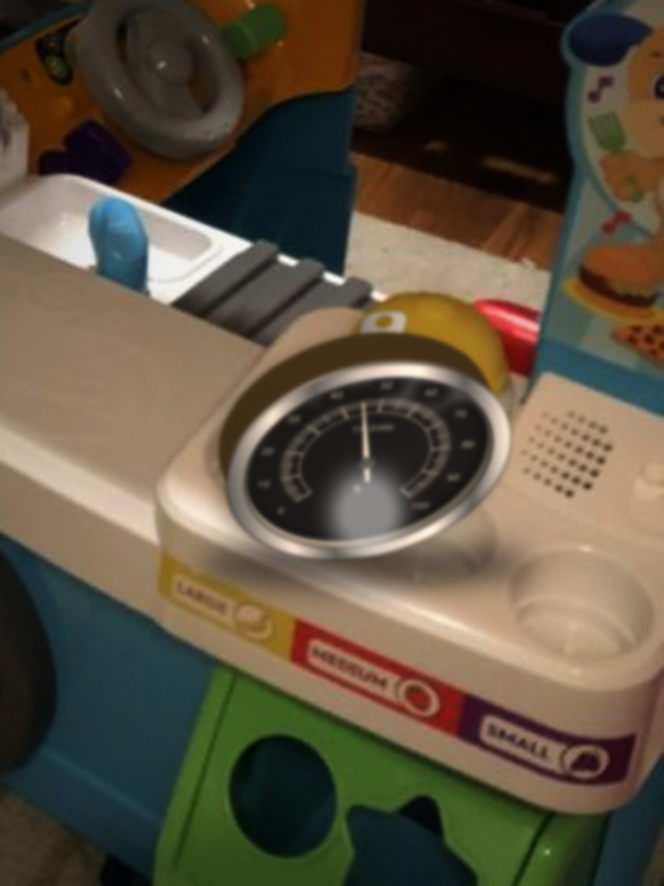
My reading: 45 (%)
